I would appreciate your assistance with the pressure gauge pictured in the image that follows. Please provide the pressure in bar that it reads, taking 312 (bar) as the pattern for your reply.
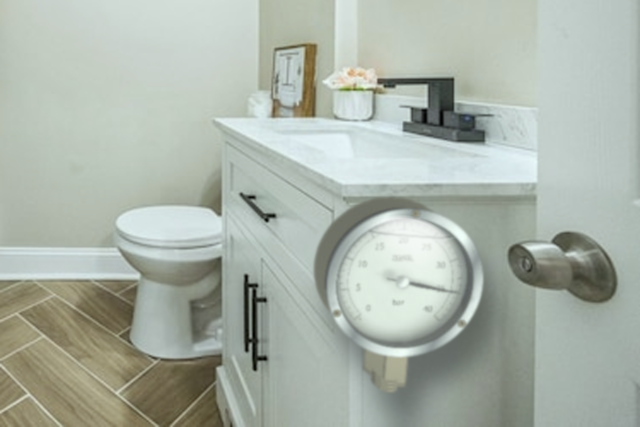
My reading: 35 (bar)
